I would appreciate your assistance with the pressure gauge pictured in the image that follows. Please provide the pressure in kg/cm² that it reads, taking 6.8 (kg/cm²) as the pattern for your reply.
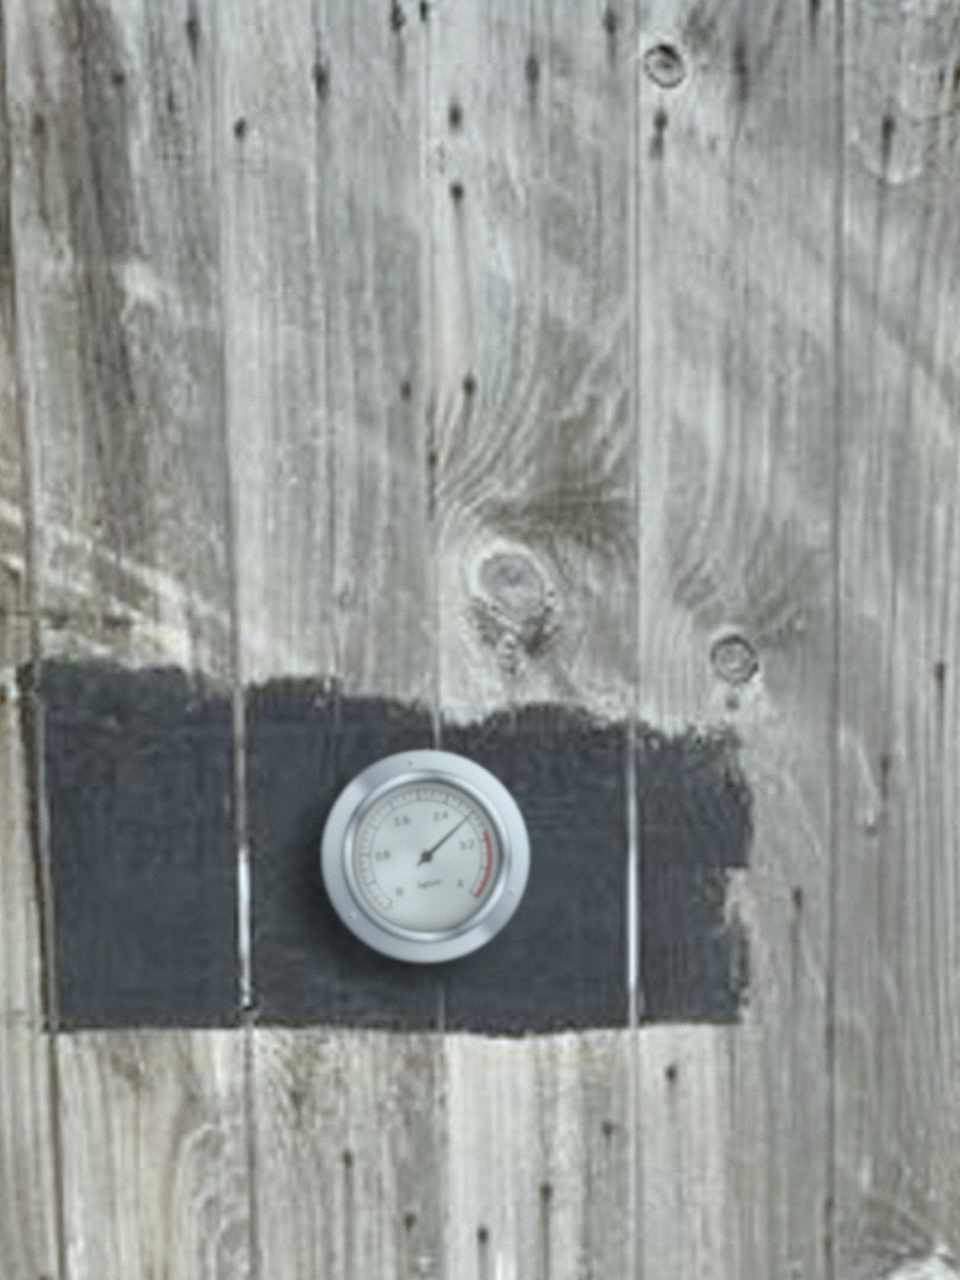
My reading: 2.8 (kg/cm²)
